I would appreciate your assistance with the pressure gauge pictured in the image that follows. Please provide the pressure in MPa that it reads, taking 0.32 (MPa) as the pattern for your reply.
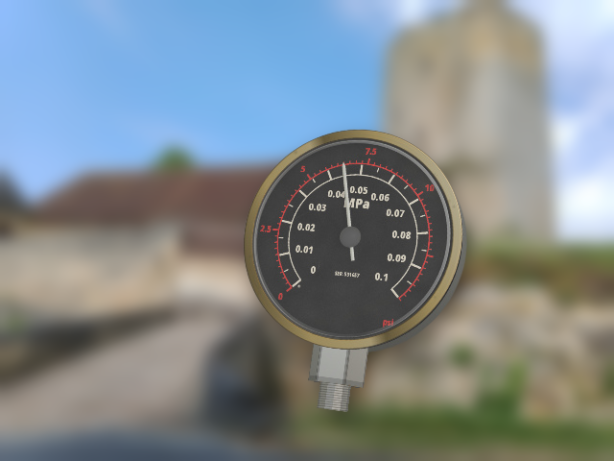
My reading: 0.045 (MPa)
